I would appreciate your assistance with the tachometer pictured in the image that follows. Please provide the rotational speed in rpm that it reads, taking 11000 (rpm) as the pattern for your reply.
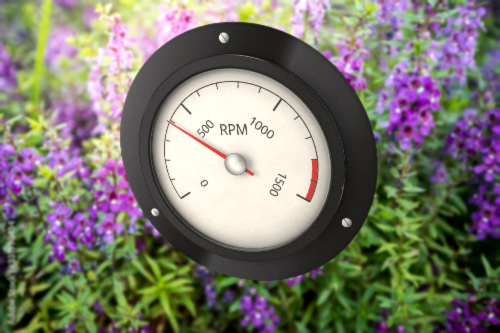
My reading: 400 (rpm)
